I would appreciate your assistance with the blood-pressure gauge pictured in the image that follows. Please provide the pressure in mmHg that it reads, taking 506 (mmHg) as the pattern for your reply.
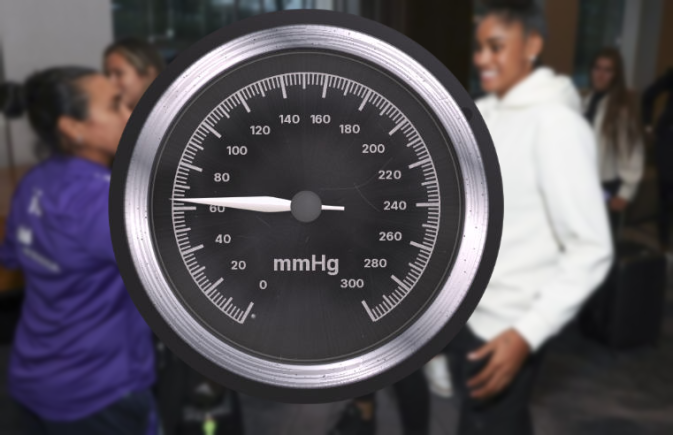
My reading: 64 (mmHg)
